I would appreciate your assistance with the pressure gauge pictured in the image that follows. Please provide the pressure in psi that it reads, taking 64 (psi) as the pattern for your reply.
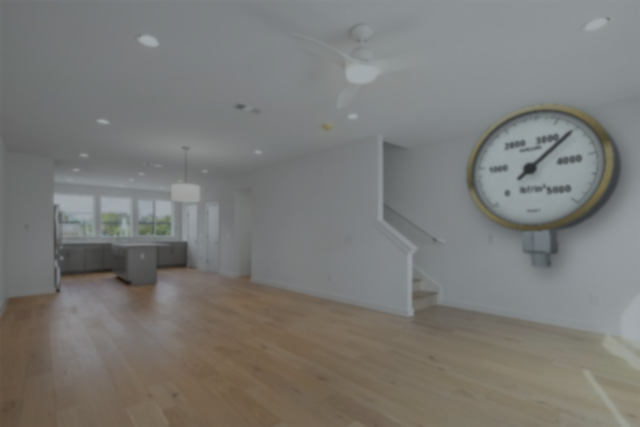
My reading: 3400 (psi)
